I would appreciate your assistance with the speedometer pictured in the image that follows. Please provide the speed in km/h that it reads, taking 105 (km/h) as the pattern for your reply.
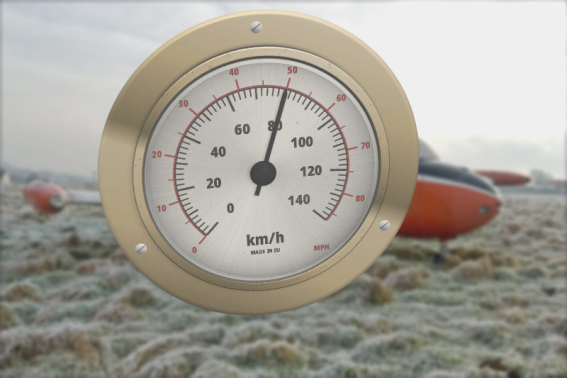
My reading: 80 (km/h)
